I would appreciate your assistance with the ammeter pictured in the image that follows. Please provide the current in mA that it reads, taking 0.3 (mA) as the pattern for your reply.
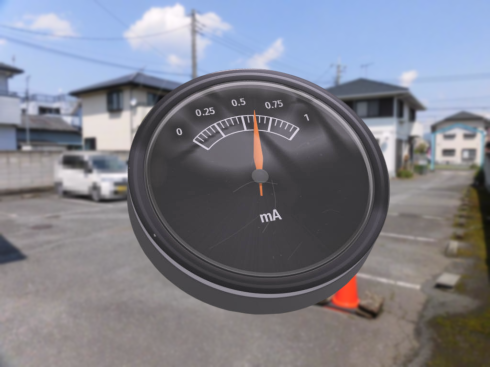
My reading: 0.6 (mA)
